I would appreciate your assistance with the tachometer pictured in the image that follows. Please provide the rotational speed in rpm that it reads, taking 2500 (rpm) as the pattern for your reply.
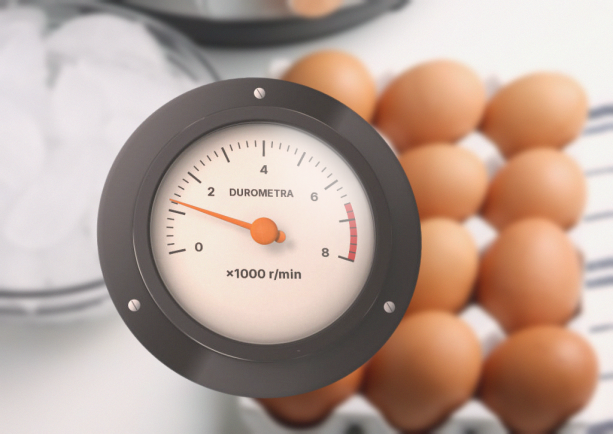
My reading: 1200 (rpm)
